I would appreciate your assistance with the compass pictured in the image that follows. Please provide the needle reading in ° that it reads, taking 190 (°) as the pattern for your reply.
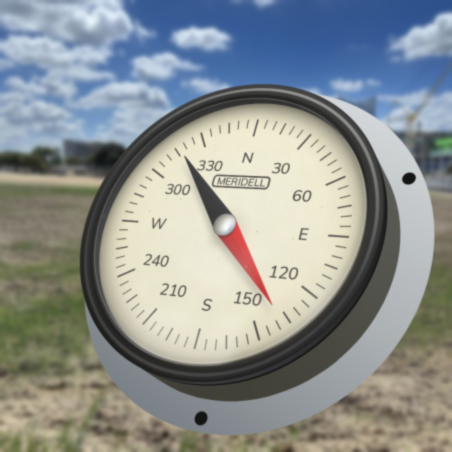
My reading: 137.5 (°)
